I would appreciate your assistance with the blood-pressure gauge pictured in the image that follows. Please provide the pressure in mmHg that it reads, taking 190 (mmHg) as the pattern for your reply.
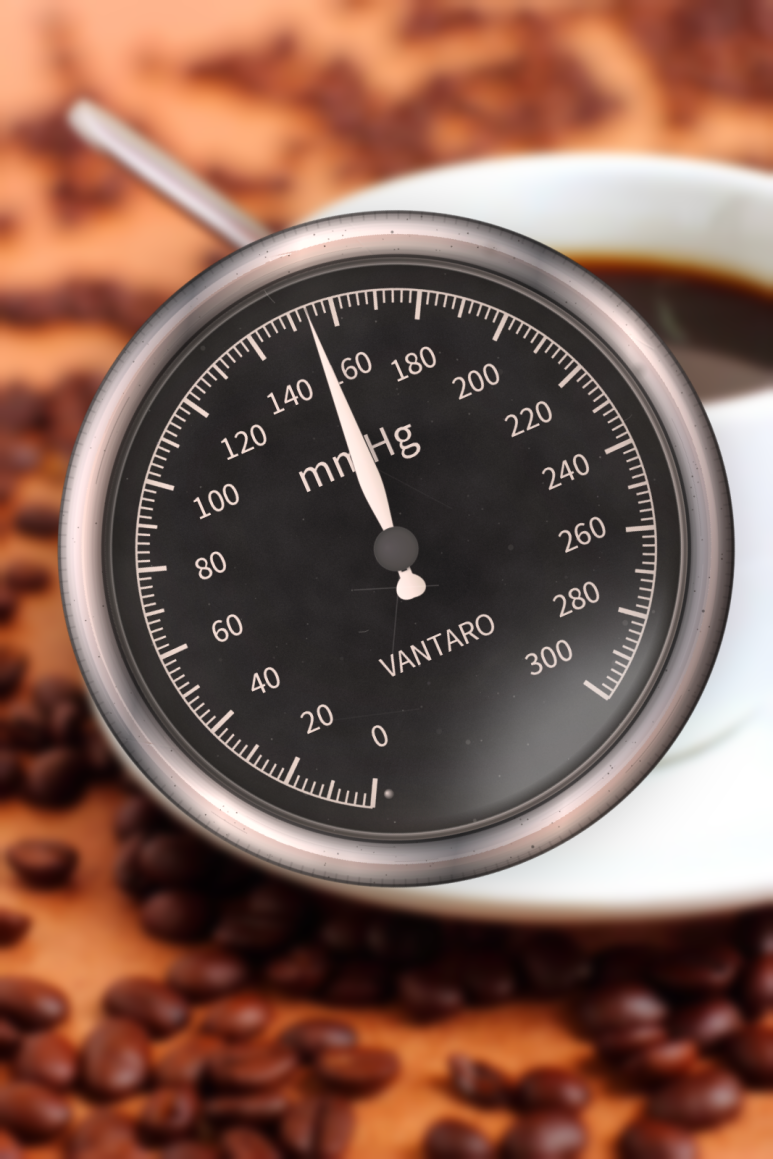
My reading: 154 (mmHg)
